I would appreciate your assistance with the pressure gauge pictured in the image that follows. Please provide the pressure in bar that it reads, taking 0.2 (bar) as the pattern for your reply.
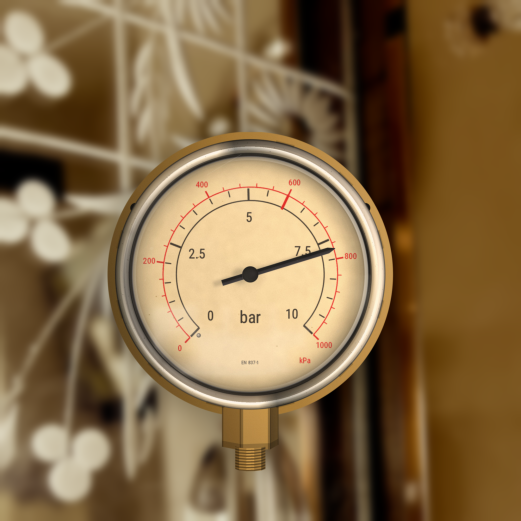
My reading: 7.75 (bar)
